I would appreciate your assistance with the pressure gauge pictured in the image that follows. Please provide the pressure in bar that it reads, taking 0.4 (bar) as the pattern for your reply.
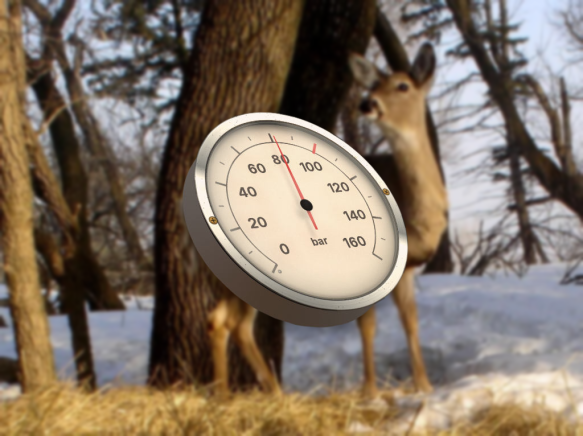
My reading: 80 (bar)
